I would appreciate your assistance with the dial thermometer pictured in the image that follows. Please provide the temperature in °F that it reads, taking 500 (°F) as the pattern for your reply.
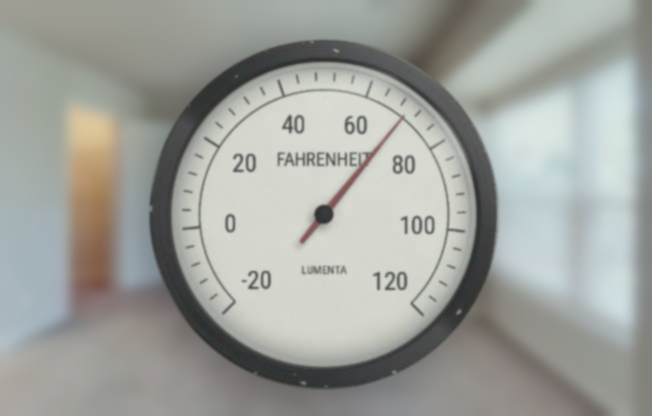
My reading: 70 (°F)
